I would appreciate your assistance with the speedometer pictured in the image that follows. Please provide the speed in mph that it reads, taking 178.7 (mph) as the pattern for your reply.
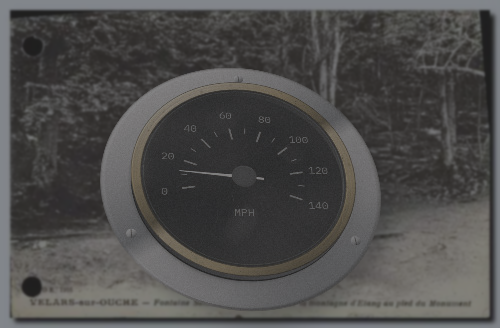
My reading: 10 (mph)
